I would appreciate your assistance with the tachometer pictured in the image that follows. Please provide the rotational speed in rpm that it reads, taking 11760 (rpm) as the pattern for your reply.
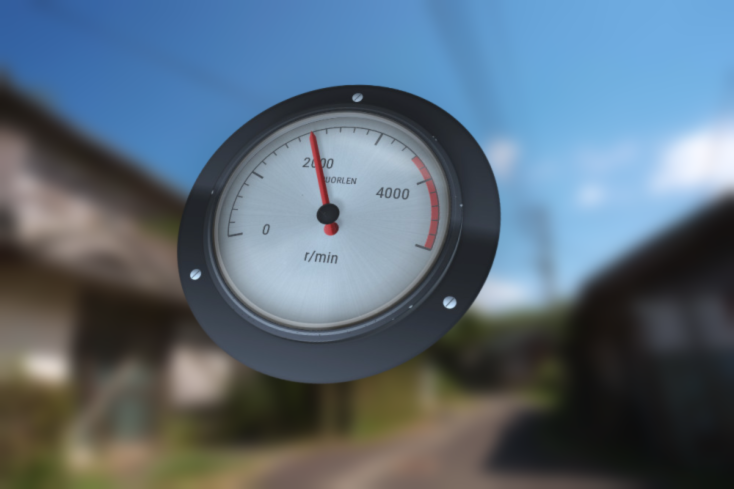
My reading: 2000 (rpm)
